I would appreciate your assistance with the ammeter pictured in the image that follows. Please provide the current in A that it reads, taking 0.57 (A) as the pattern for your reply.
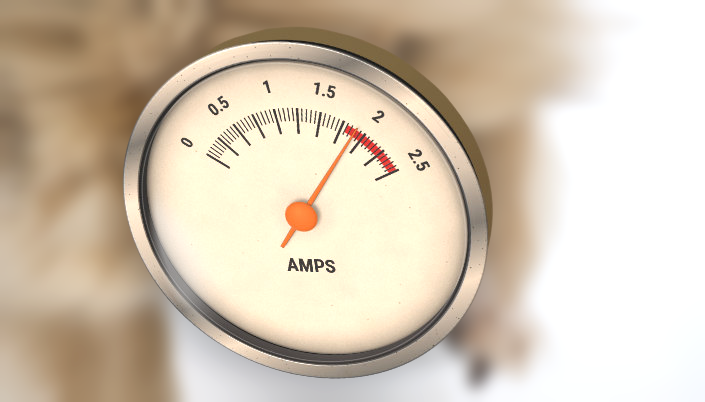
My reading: 1.9 (A)
